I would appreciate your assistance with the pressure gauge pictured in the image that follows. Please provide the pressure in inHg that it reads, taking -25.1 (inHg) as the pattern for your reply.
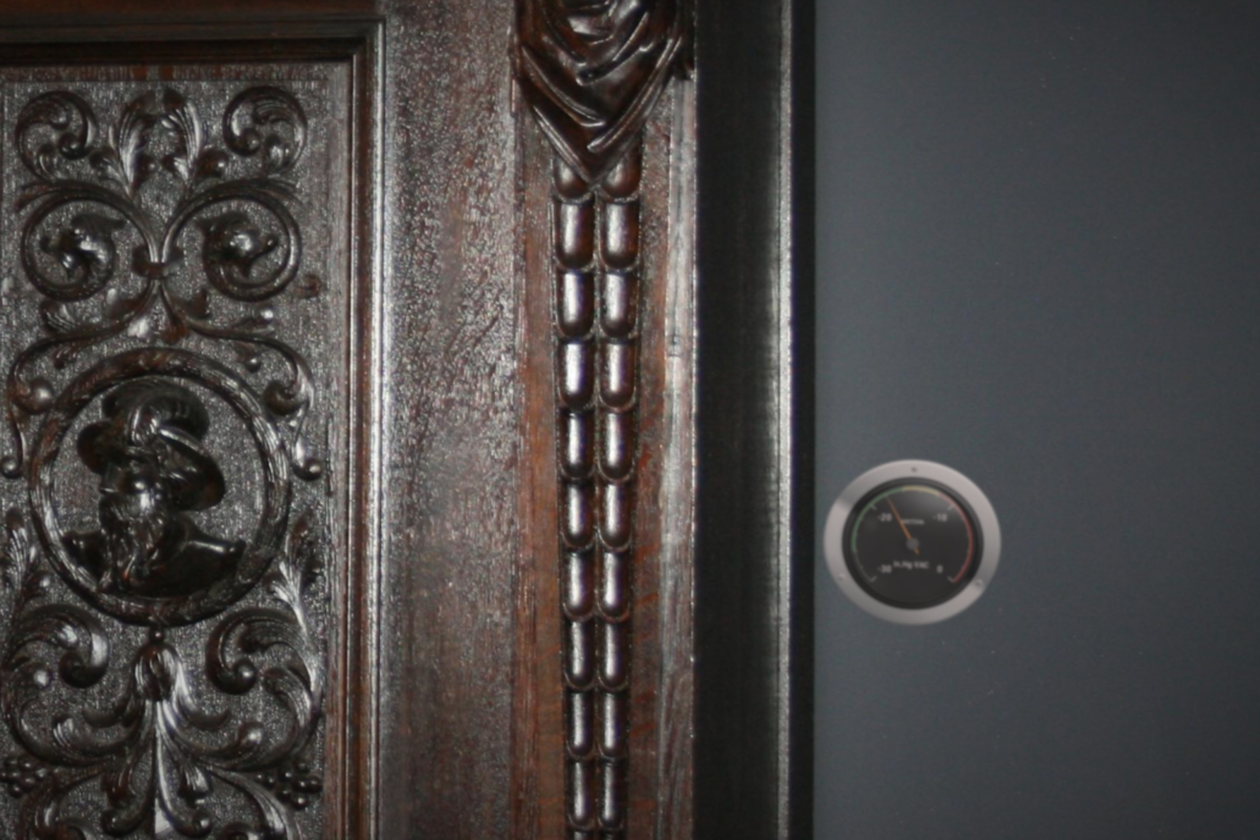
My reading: -18 (inHg)
